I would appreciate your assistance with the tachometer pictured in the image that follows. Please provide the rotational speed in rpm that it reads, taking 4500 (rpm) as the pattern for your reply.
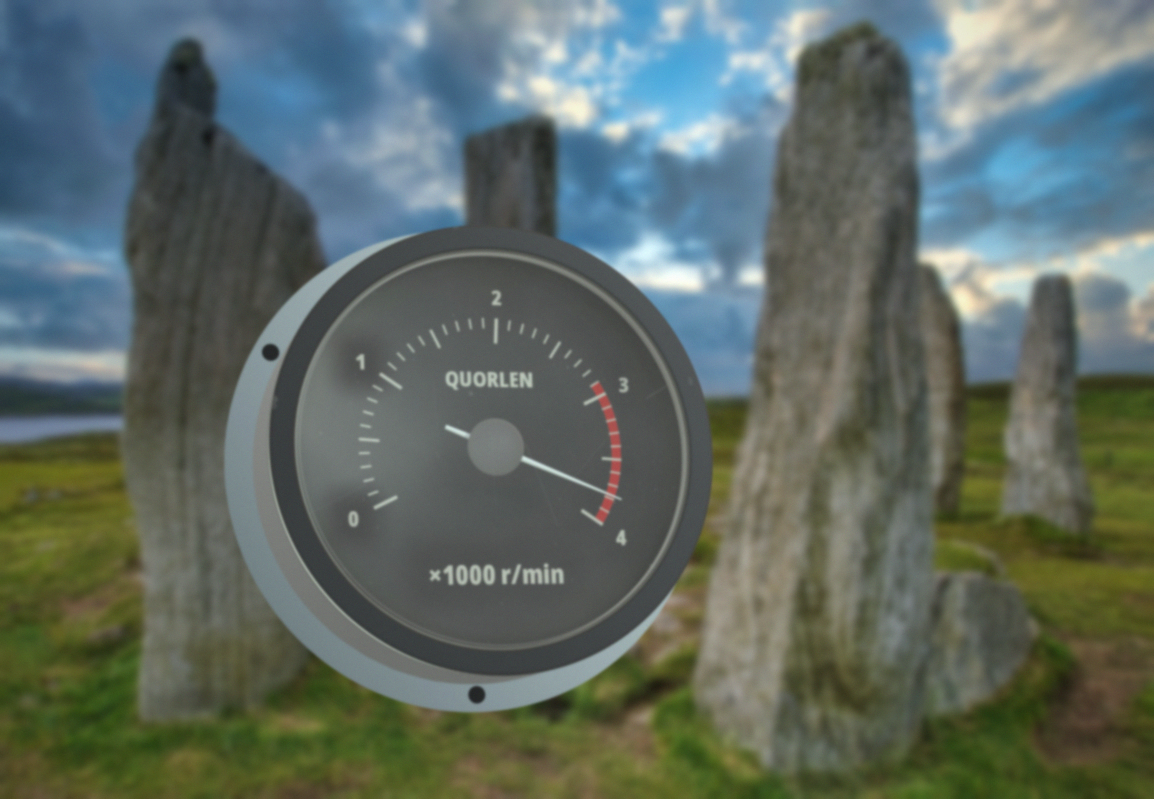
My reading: 3800 (rpm)
